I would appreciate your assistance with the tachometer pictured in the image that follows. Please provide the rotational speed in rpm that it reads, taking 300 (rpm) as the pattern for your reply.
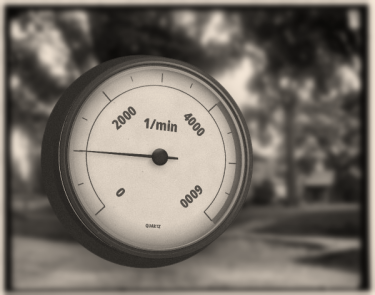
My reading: 1000 (rpm)
